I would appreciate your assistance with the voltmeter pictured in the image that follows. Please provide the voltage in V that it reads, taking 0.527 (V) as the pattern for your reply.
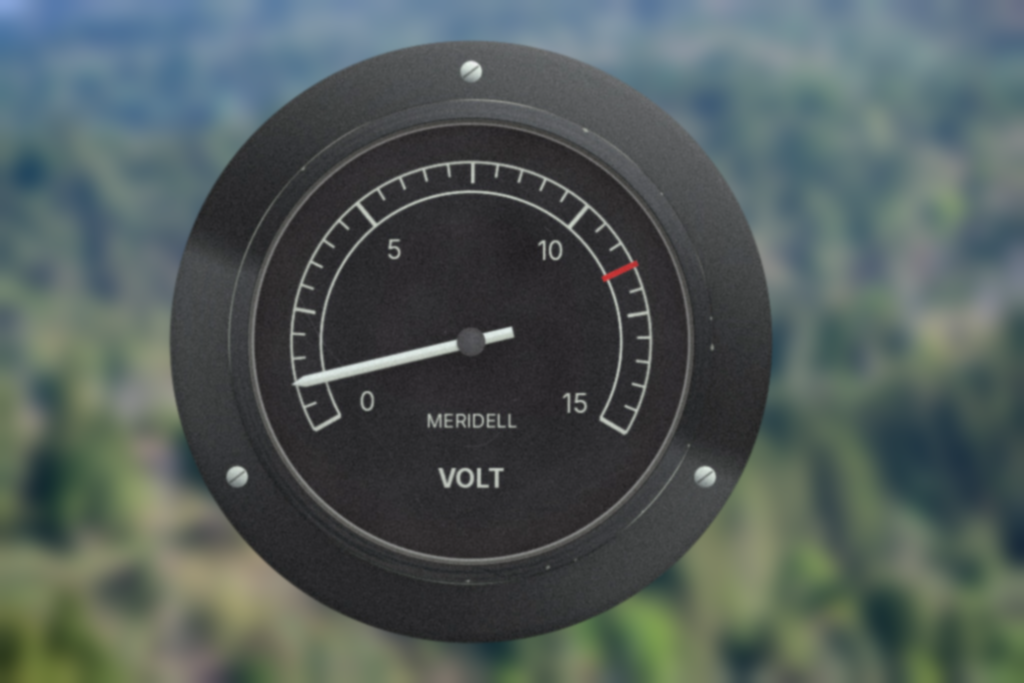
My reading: 1 (V)
